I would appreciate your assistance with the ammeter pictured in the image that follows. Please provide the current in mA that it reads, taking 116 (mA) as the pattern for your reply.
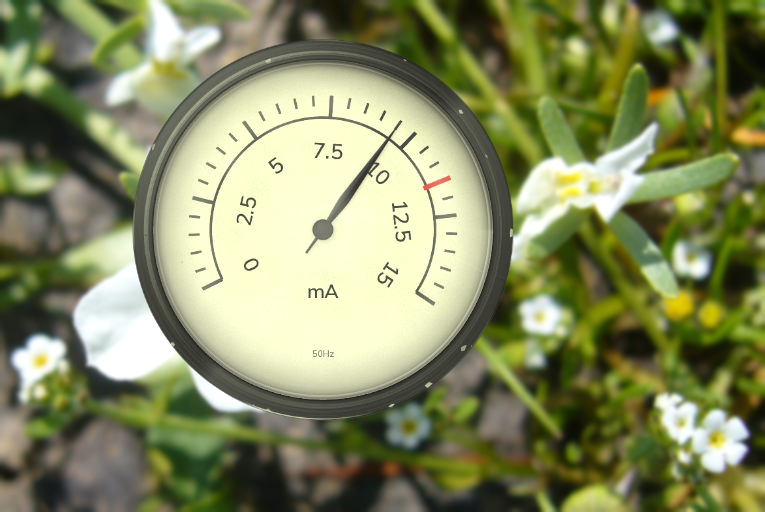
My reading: 9.5 (mA)
